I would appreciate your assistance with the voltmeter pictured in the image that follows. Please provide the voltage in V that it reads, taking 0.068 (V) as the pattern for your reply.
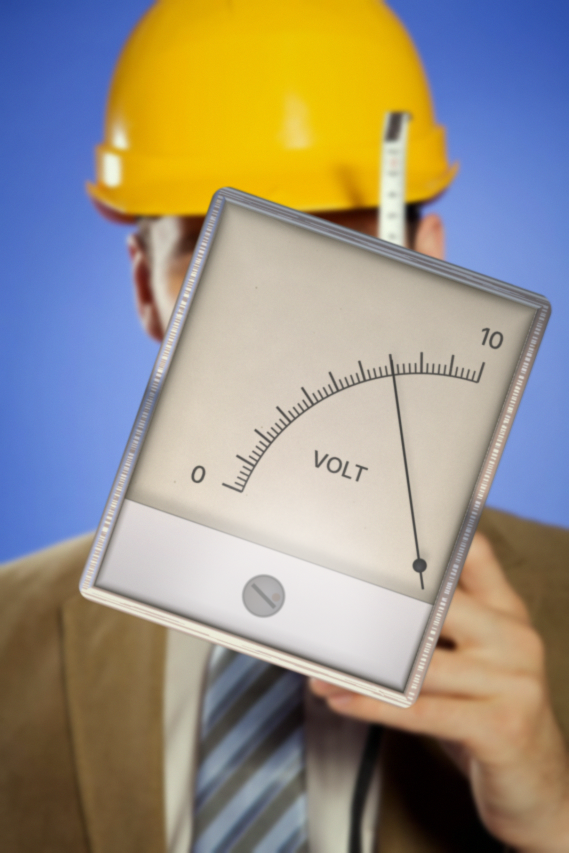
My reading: 7 (V)
